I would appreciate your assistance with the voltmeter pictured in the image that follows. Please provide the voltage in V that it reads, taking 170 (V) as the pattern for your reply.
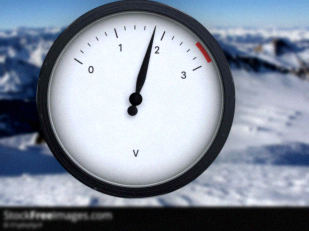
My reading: 1.8 (V)
